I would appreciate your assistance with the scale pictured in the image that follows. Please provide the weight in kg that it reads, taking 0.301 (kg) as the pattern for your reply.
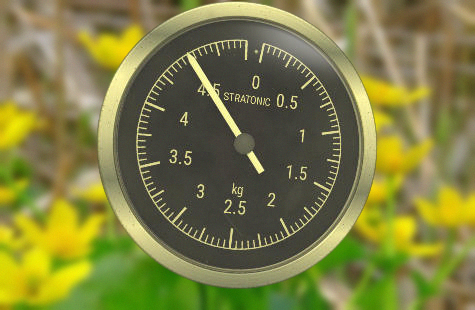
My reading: 4.5 (kg)
